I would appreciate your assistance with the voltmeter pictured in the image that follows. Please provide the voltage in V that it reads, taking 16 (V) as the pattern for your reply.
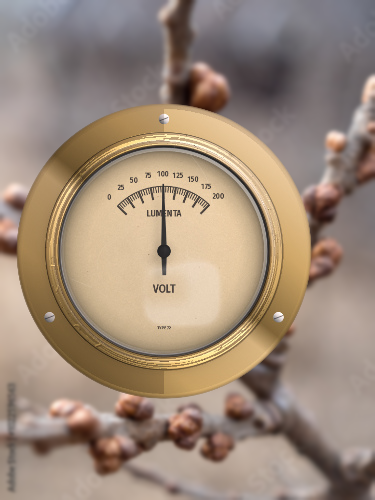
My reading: 100 (V)
